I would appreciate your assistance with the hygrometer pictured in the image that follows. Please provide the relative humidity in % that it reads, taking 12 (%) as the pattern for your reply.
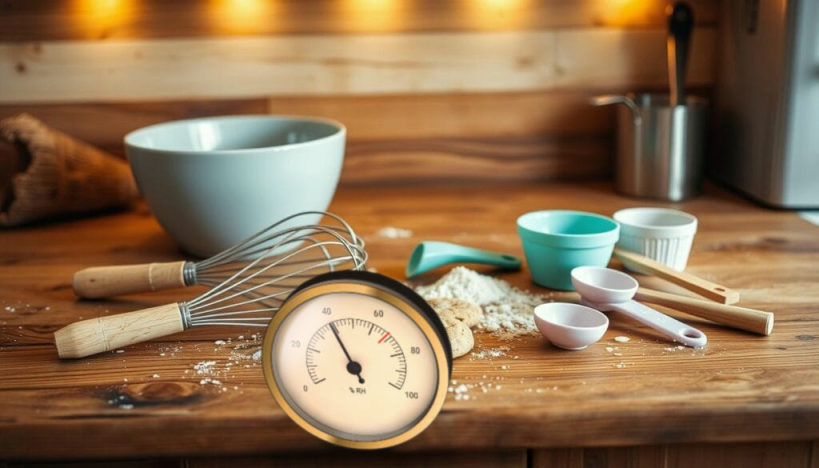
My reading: 40 (%)
